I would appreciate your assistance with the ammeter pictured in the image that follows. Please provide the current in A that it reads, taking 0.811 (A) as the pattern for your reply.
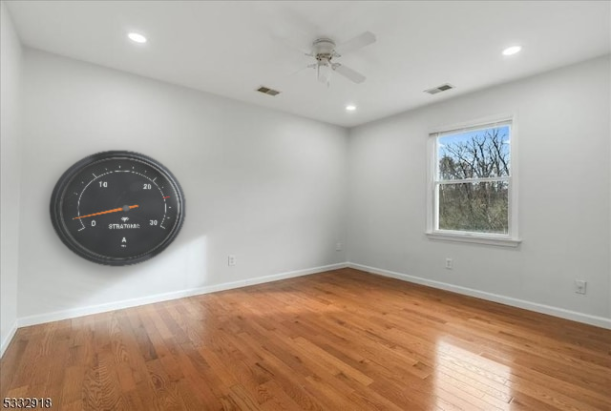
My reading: 2 (A)
